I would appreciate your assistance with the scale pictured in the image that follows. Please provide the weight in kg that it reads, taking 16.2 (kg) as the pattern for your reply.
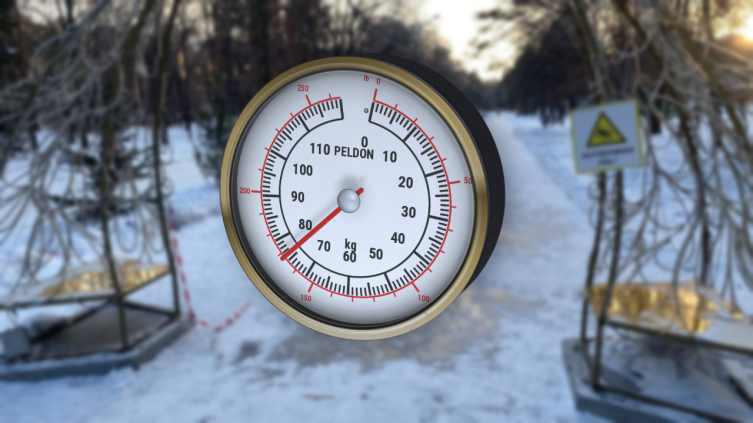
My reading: 76 (kg)
